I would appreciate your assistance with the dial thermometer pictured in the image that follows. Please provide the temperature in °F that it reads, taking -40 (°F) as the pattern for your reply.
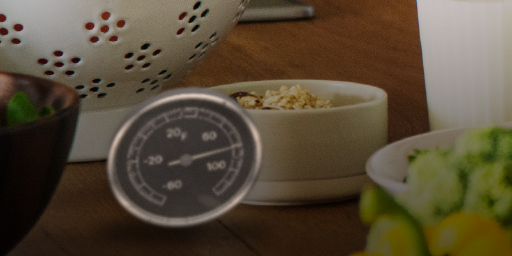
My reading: 80 (°F)
